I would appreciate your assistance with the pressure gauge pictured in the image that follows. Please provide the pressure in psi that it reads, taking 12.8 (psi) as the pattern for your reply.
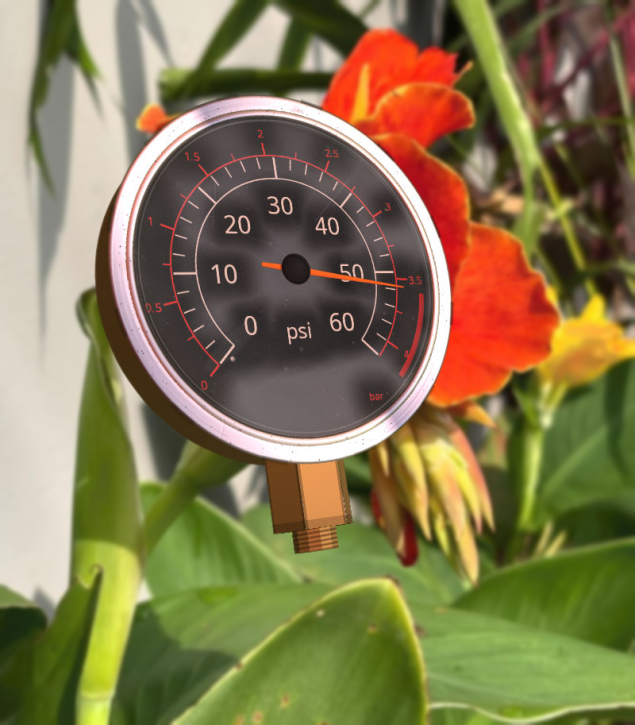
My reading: 52 (psi)
